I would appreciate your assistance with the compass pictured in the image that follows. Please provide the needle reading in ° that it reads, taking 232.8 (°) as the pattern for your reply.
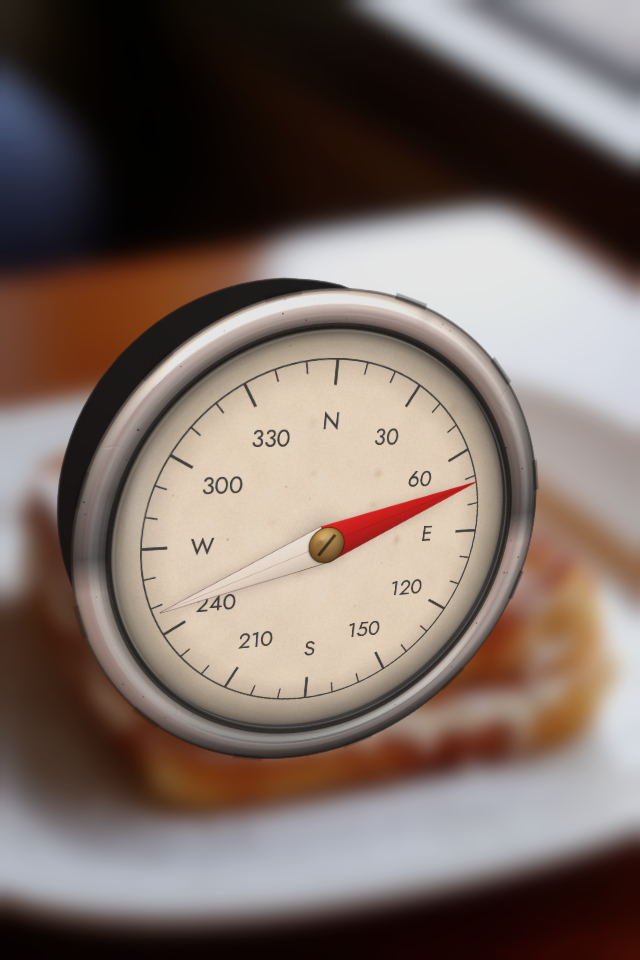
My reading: 70 (°)
